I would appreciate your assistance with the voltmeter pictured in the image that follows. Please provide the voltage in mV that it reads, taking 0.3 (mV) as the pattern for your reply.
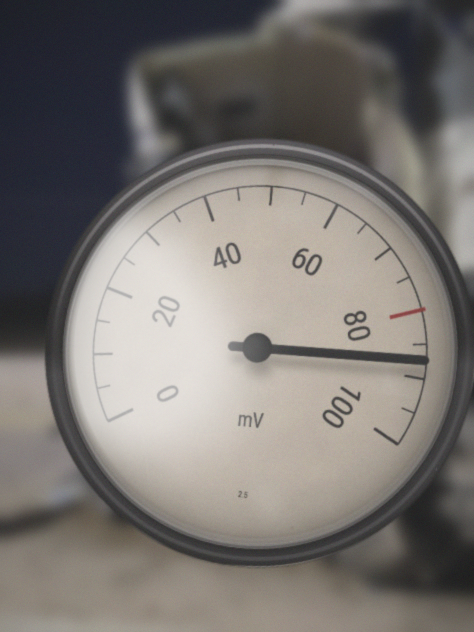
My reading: 87.5 (mV)
